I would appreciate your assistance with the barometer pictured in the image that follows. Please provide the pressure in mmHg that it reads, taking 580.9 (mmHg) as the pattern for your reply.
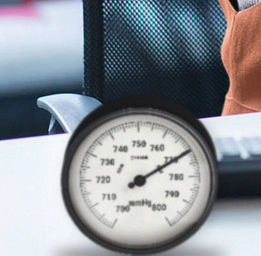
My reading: 770 (mmHg)
